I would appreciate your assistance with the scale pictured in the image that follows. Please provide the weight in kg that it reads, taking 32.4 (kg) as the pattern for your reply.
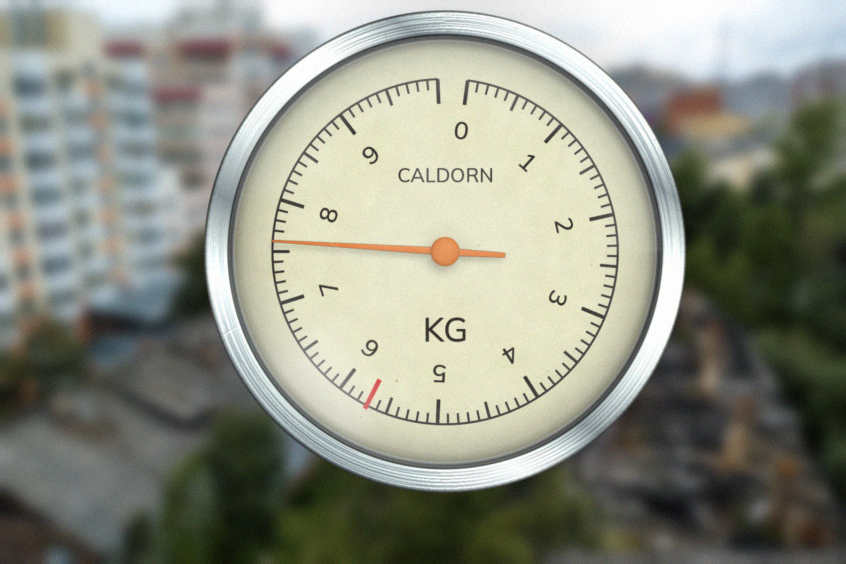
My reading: 7.6 (kg)
